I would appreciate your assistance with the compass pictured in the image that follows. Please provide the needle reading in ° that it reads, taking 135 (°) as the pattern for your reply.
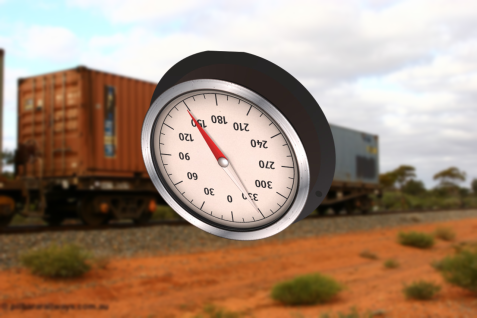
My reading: 150 (°)
